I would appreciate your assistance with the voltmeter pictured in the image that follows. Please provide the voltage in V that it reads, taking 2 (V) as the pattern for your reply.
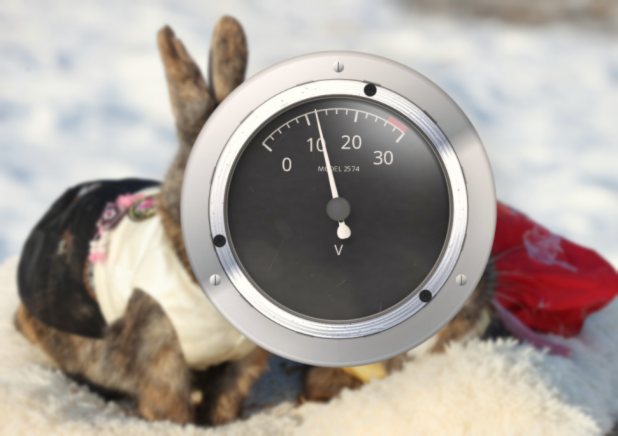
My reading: 12 (V)
